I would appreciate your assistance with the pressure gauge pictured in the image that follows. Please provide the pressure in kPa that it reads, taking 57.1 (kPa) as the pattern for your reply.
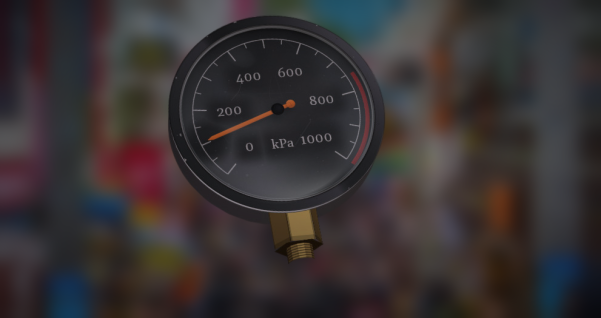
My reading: 100 (kPa)
